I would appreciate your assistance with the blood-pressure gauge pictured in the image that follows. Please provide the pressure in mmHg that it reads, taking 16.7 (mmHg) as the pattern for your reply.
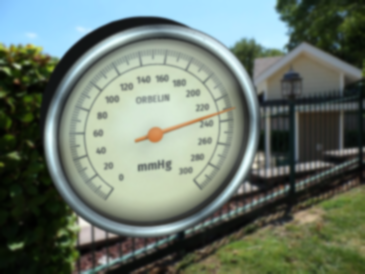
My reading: 230 (mmHg)
